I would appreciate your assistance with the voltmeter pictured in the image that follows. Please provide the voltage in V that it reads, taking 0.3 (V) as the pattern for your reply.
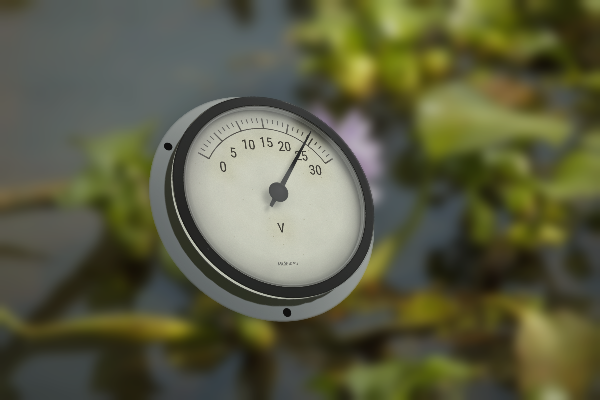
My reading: 24 (V)
